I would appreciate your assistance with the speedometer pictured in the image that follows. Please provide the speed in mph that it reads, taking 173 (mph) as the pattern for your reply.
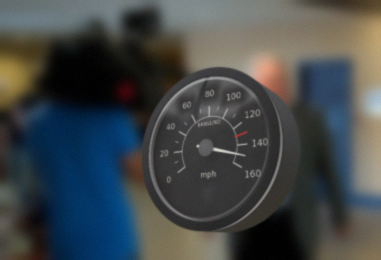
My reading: 150 (mph)
